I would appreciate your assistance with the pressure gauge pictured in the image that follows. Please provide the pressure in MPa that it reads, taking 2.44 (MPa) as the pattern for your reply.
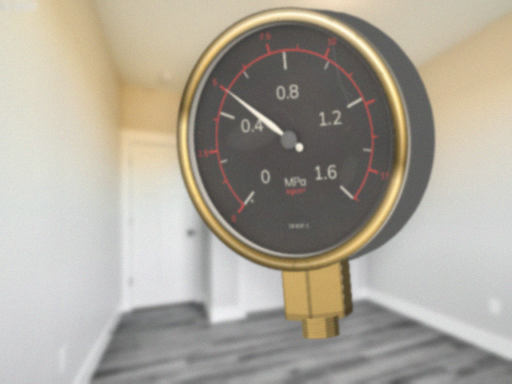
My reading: 0.5 (MPa)
